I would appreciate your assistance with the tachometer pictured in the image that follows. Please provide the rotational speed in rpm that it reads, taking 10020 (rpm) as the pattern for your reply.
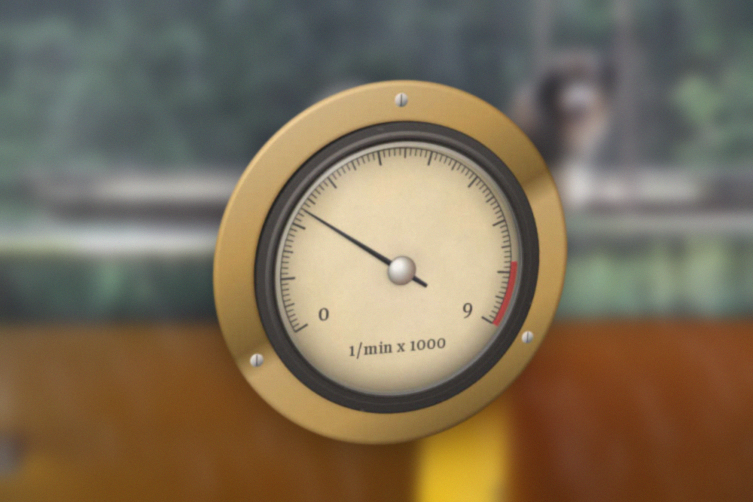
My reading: 2300 (rpm)
